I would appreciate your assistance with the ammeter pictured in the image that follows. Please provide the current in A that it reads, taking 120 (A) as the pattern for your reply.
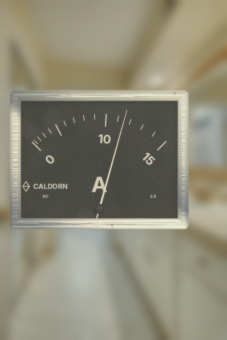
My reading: 11.5 (A)
